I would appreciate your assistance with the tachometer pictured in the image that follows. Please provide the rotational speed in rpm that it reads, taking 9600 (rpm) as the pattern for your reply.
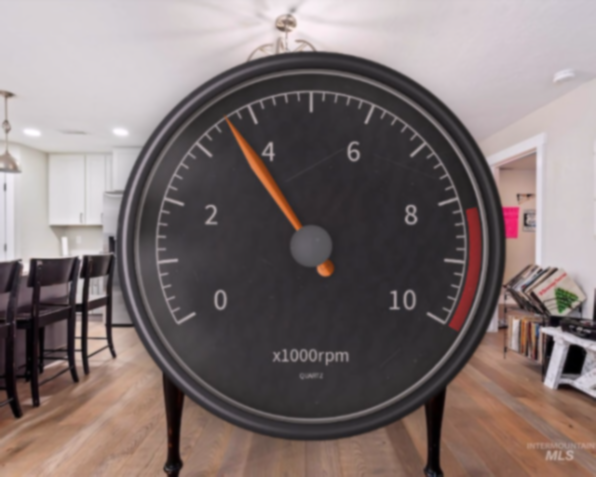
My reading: 3600 (rpm)
